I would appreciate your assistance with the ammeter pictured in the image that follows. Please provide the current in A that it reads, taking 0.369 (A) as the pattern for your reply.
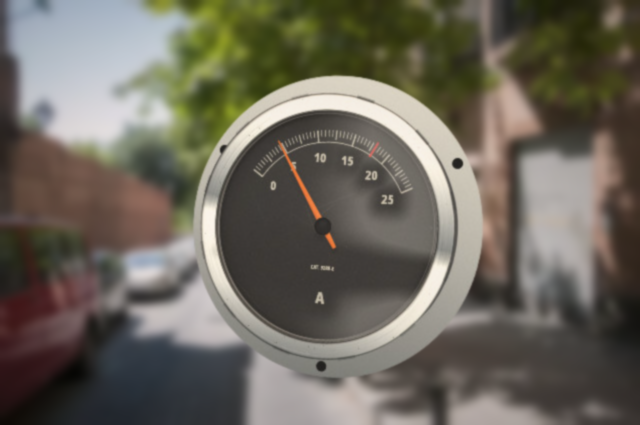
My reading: 5 (A)
